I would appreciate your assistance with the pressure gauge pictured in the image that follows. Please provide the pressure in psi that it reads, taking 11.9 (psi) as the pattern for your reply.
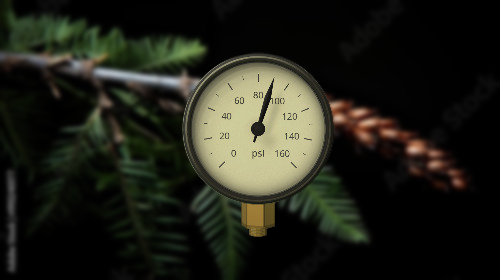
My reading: 90 (psi)
